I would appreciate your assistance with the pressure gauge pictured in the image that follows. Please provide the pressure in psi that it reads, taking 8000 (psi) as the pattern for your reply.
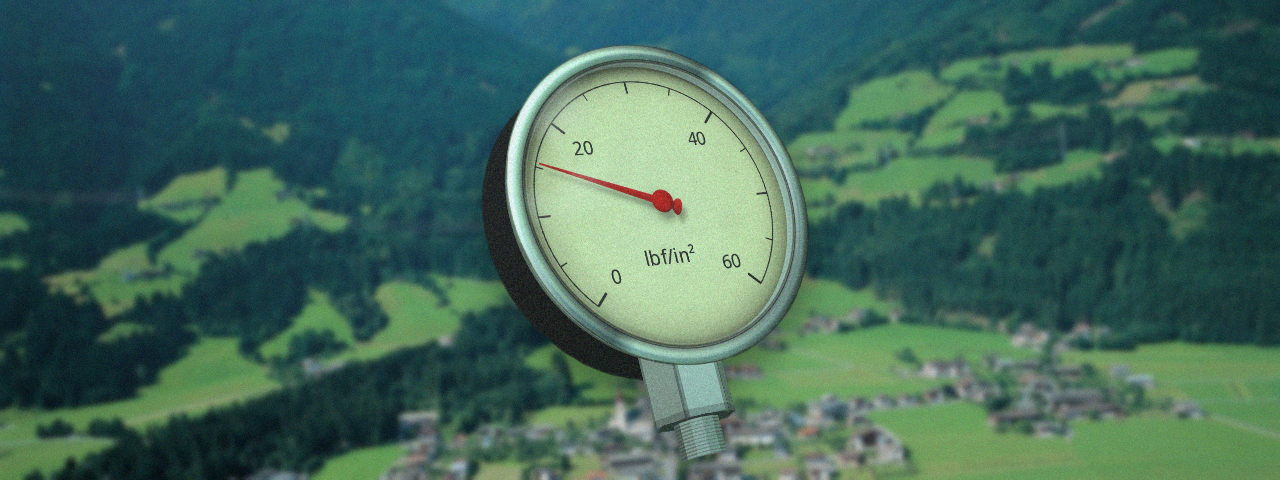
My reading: 15 (psi)
